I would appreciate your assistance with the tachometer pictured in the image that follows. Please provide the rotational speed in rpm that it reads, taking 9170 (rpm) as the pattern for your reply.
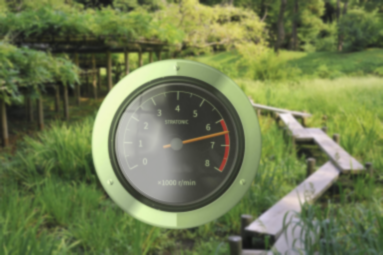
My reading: 6500 (rpm)
